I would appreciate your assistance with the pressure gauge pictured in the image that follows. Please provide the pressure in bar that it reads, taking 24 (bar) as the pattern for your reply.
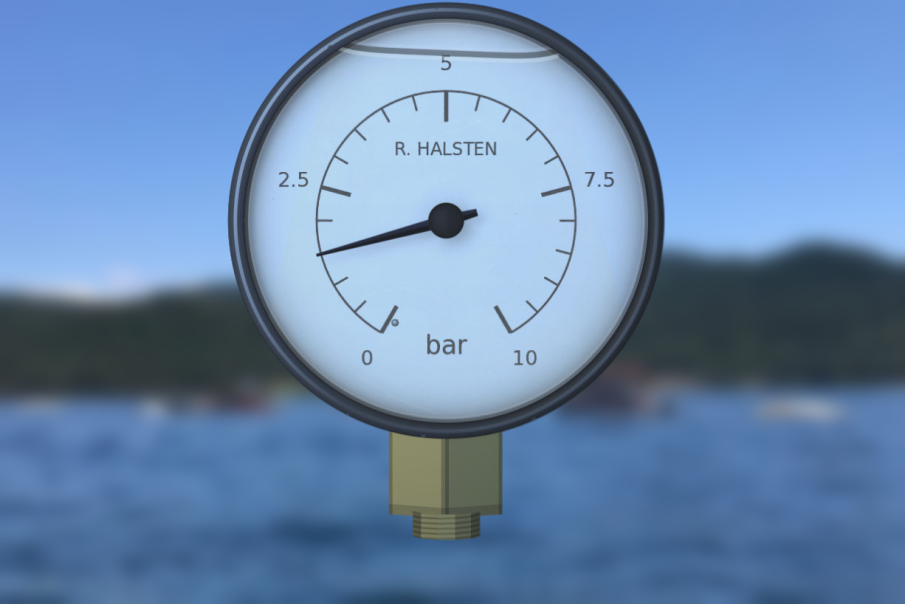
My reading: 1.5 (bar)
